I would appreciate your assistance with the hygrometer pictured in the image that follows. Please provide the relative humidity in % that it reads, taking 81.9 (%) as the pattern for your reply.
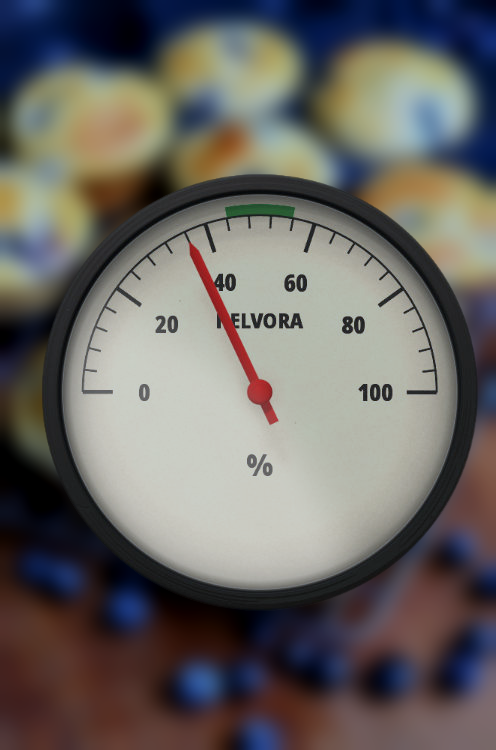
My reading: 36 (%)
